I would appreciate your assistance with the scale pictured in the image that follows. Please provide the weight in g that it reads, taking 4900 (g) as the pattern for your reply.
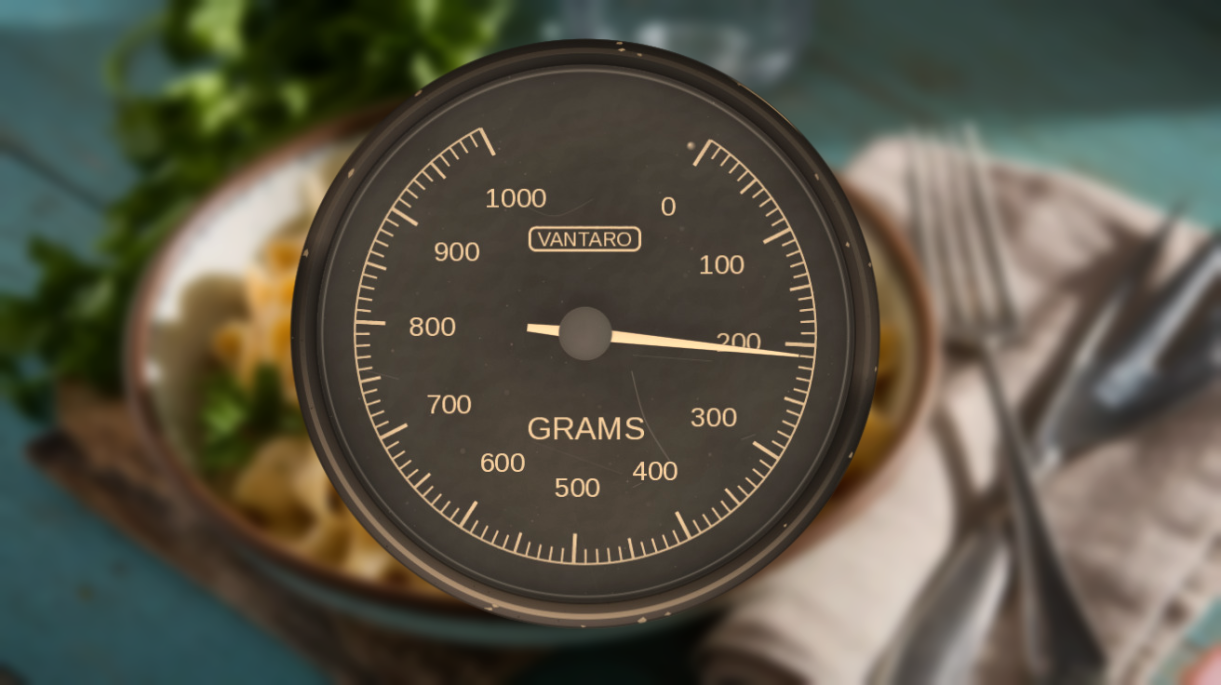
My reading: 210 (g)
